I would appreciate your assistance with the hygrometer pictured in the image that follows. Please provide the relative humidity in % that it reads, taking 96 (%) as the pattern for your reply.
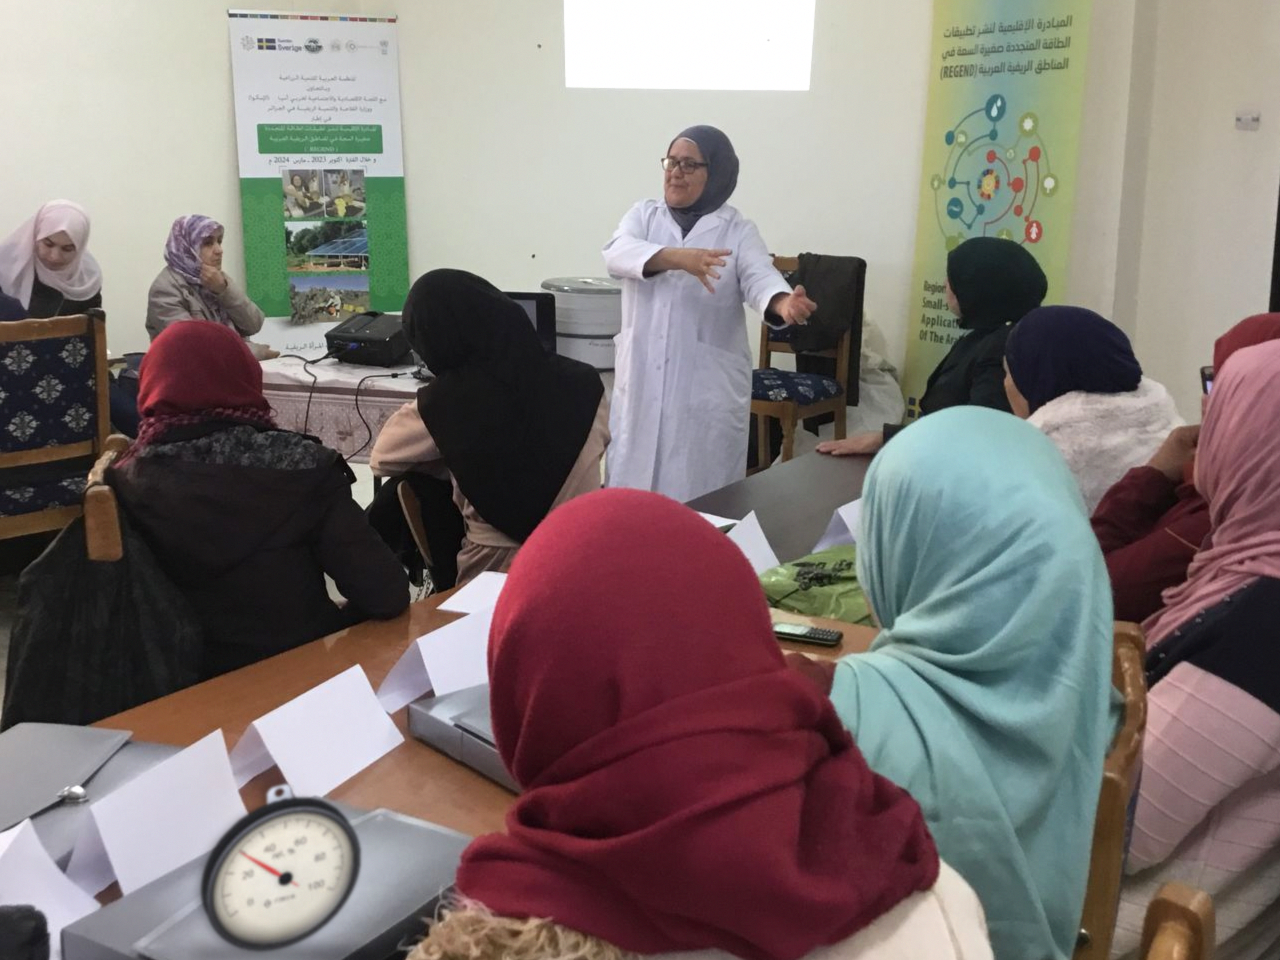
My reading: 30 (%)
